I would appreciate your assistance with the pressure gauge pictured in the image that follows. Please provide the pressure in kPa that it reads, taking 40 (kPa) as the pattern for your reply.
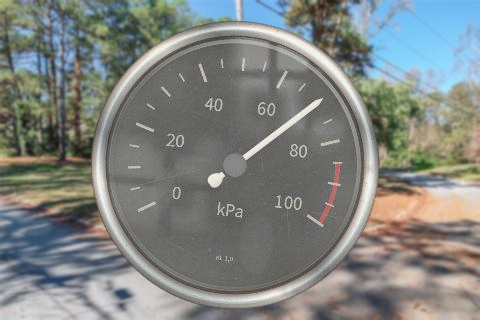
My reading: 70 (kPa)
